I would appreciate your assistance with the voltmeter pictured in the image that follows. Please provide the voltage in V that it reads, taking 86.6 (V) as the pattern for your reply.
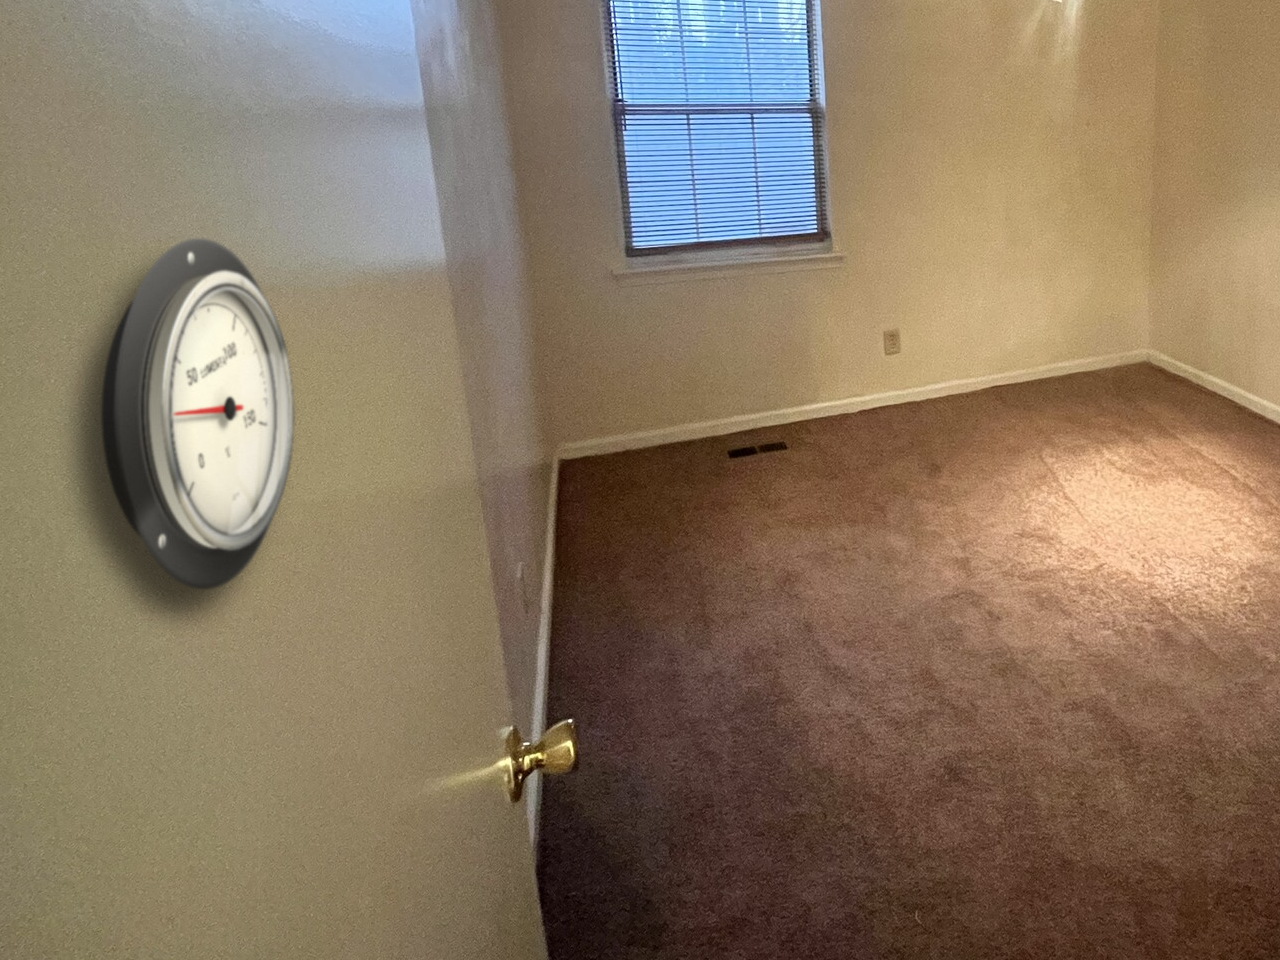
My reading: 30 (V)
